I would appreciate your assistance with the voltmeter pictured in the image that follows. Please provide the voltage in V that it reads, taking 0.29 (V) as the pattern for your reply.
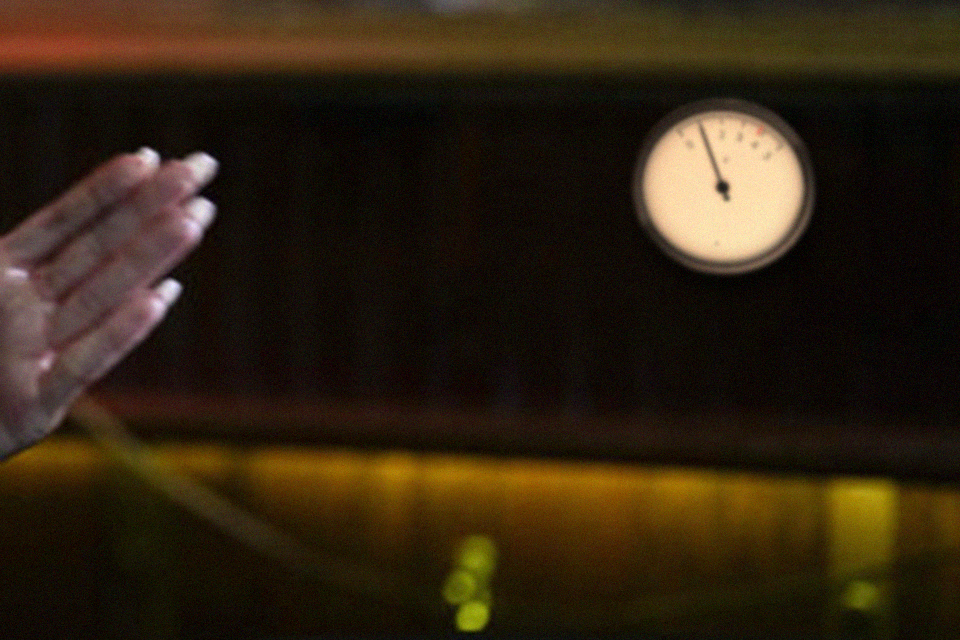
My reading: 1 (V)
